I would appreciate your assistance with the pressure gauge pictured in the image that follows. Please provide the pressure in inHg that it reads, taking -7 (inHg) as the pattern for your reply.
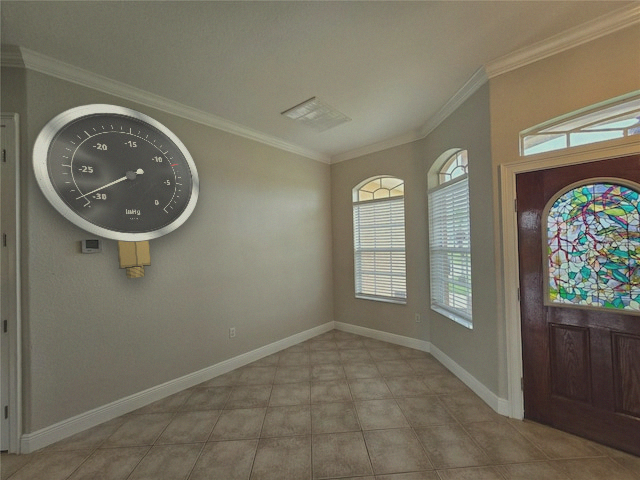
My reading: -29 (inHg)
